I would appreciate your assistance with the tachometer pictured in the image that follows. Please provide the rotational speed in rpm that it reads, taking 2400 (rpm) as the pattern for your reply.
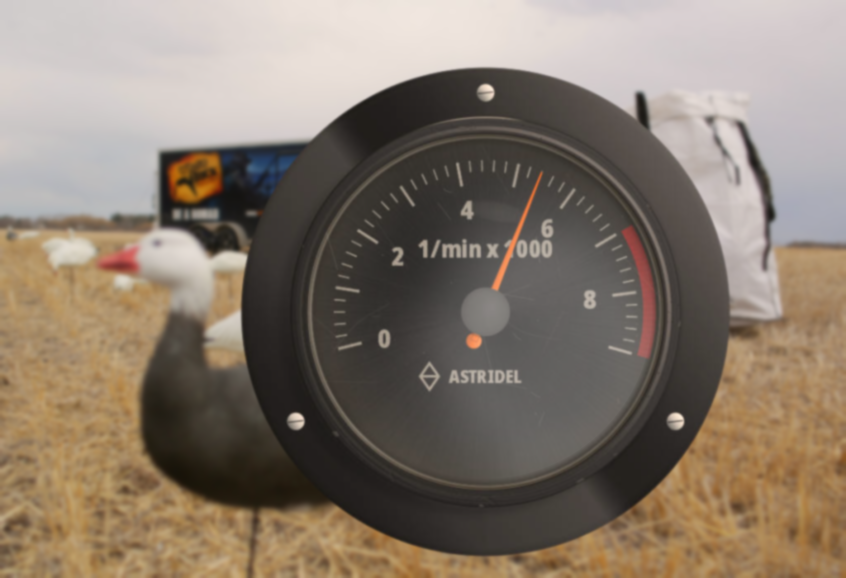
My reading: 5400 (rpm)
